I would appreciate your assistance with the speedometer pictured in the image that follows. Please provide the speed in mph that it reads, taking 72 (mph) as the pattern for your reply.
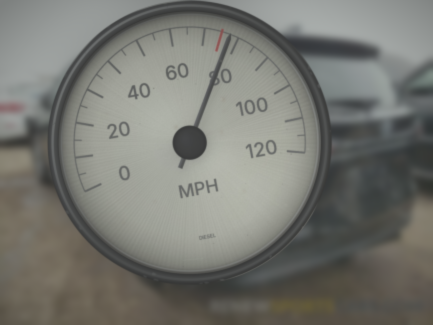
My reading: 77.5 (mph)
